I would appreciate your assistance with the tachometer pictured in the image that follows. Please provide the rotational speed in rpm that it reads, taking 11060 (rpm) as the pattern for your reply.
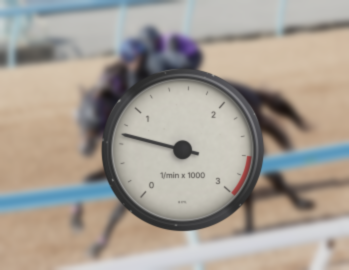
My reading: 700 (rpm)
